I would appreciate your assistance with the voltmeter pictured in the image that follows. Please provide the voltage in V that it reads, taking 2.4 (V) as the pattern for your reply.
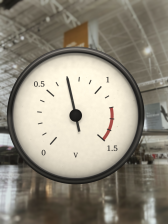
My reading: 0.7 (V)
